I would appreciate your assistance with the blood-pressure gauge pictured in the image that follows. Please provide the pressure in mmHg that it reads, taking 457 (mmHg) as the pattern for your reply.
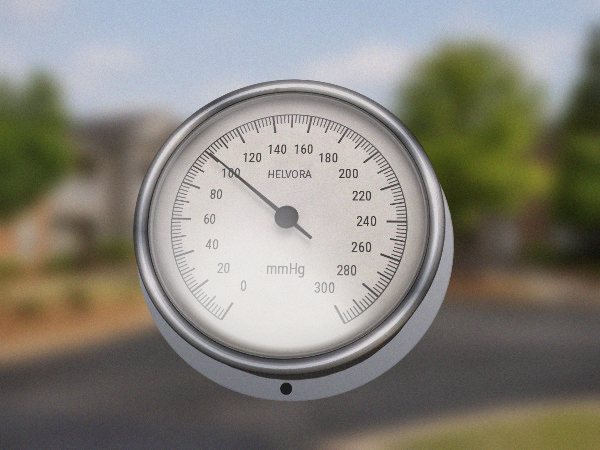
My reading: 100 (mmHg)
